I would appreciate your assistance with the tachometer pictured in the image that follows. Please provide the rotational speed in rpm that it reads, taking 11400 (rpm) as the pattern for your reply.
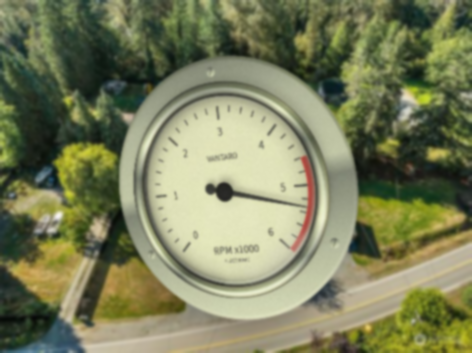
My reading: 5300 (rpm)
